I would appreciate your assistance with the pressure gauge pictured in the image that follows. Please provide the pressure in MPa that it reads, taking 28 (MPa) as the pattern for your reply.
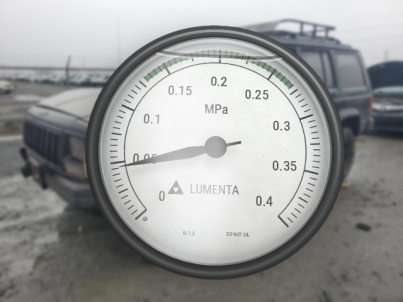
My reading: 0.045 (MPa)
